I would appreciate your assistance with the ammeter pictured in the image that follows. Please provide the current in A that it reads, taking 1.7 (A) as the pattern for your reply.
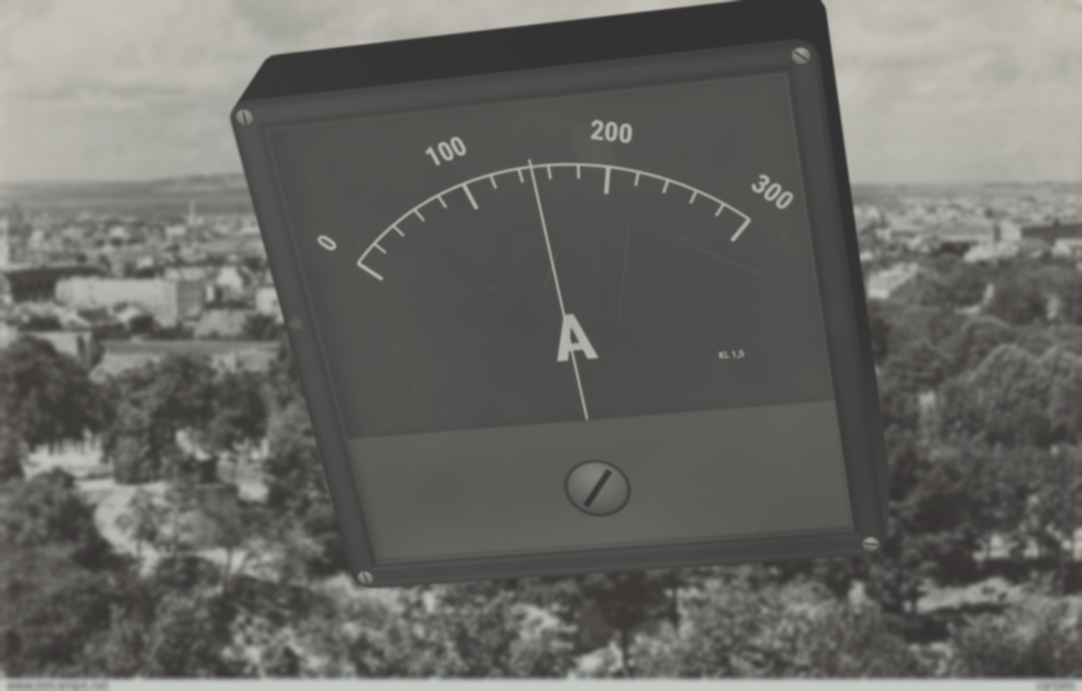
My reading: 150 (A)
